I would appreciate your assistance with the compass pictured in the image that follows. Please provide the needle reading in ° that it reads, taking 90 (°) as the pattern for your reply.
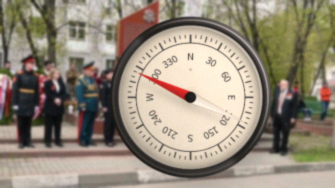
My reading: 295 (°)
